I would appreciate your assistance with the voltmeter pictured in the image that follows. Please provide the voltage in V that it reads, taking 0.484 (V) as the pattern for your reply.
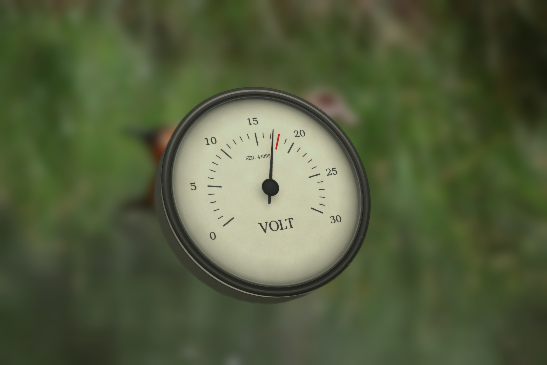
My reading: 17 (V)
